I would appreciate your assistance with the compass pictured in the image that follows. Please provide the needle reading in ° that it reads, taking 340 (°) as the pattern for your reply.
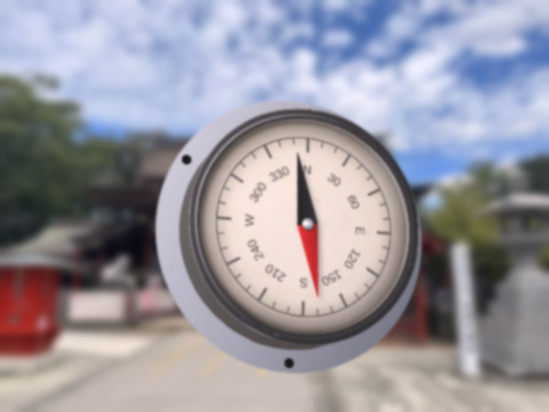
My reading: 170 (°)
